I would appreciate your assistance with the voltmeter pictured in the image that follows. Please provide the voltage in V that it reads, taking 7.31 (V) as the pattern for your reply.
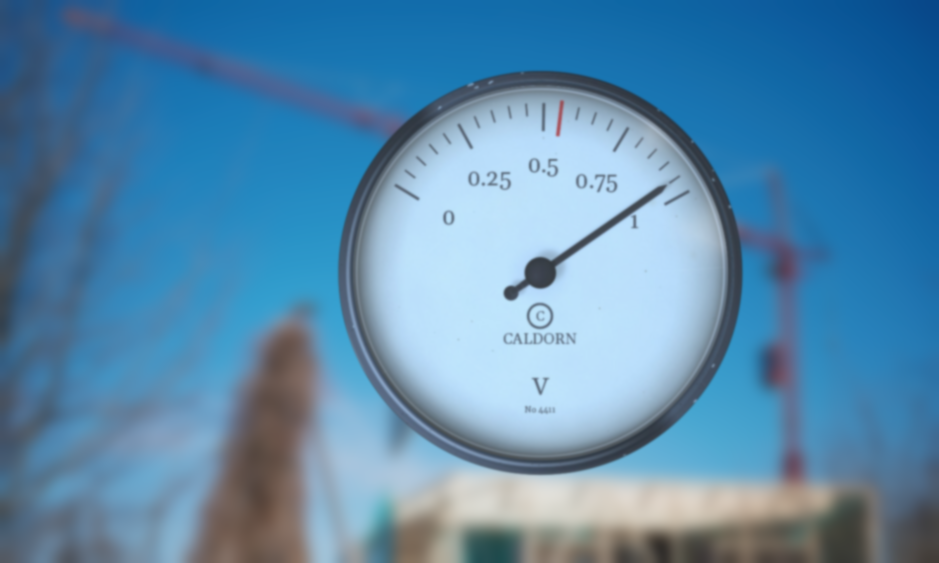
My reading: 0.95 (V)
